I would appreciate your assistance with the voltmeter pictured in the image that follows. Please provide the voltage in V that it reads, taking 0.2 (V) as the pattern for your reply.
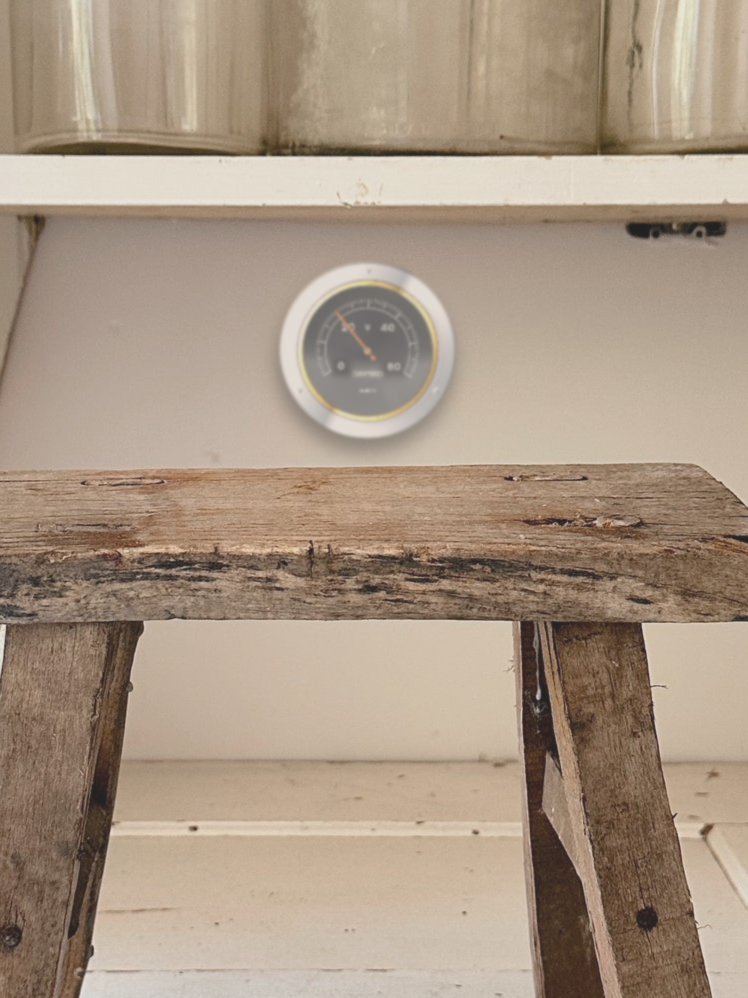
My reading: 20 (V)
